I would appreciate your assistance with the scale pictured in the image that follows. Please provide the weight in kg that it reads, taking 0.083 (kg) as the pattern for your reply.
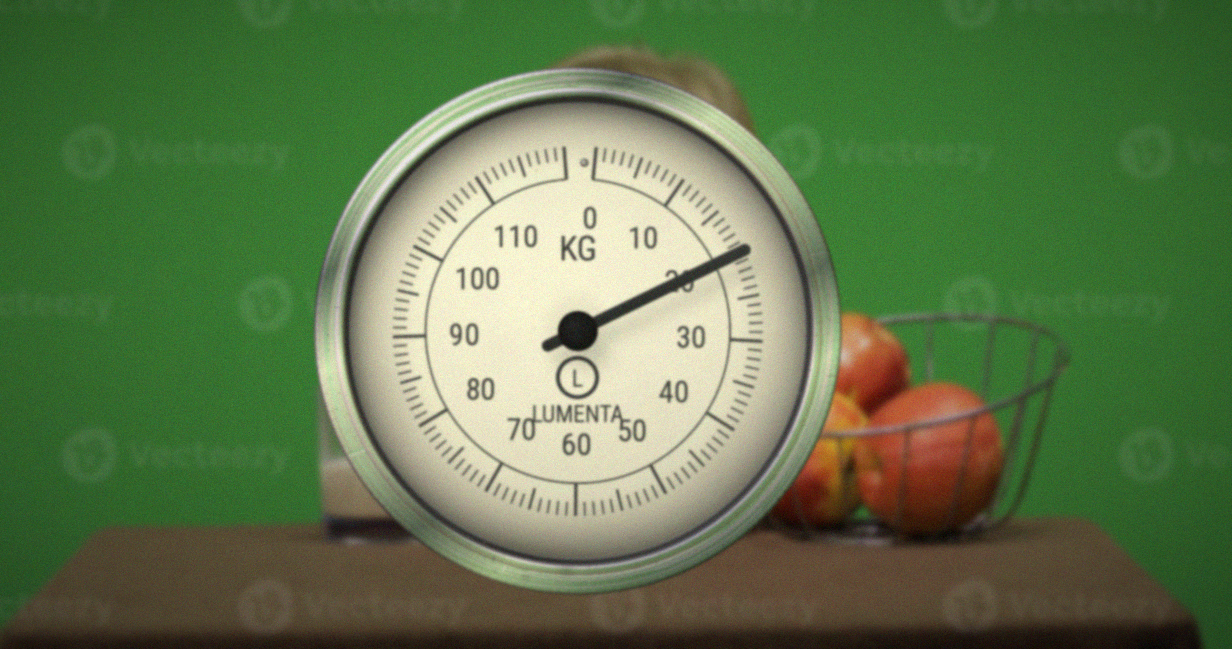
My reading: 20 (kg)
